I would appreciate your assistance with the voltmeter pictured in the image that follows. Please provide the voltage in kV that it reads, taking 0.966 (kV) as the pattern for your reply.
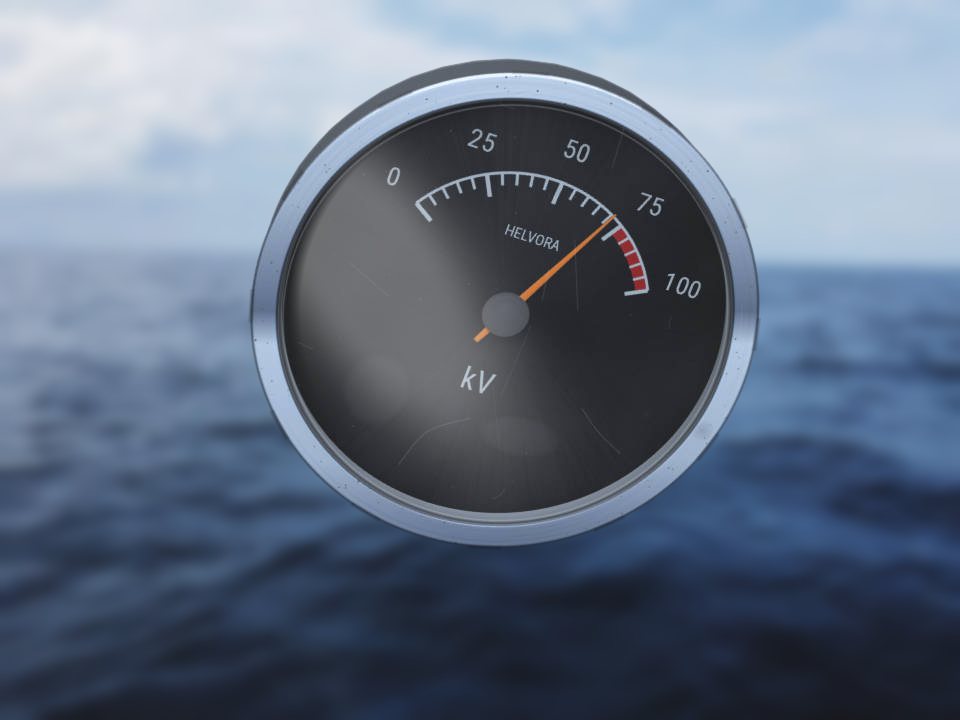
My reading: 70 (kV)
